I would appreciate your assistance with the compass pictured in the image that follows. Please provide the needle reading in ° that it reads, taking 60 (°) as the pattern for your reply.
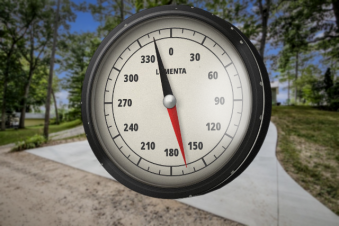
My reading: 165 (°)
